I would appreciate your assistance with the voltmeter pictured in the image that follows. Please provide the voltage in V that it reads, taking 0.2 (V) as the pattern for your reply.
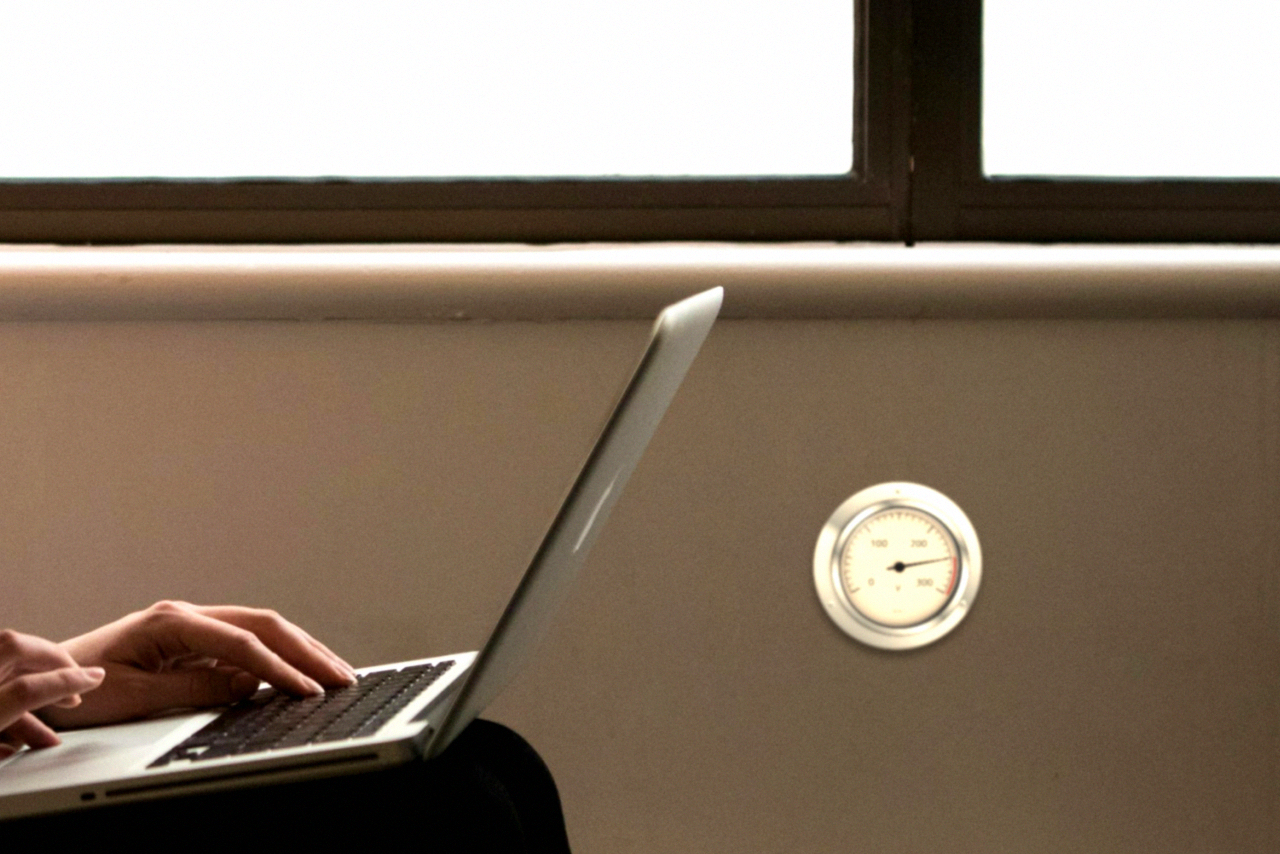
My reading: 250 (V)
